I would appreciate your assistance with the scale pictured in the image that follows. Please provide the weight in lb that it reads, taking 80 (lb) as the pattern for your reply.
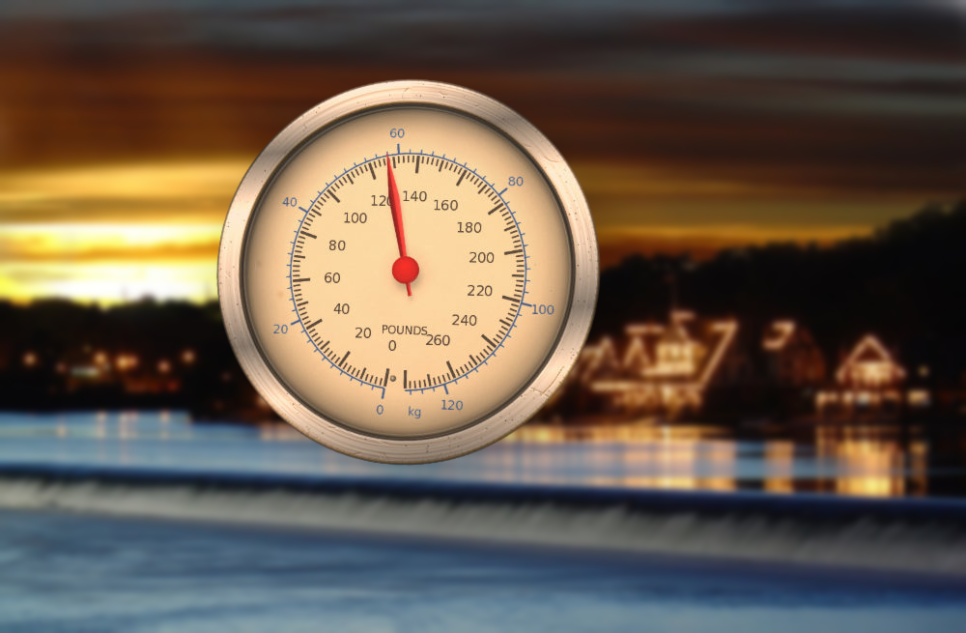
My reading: 128 (lb)
